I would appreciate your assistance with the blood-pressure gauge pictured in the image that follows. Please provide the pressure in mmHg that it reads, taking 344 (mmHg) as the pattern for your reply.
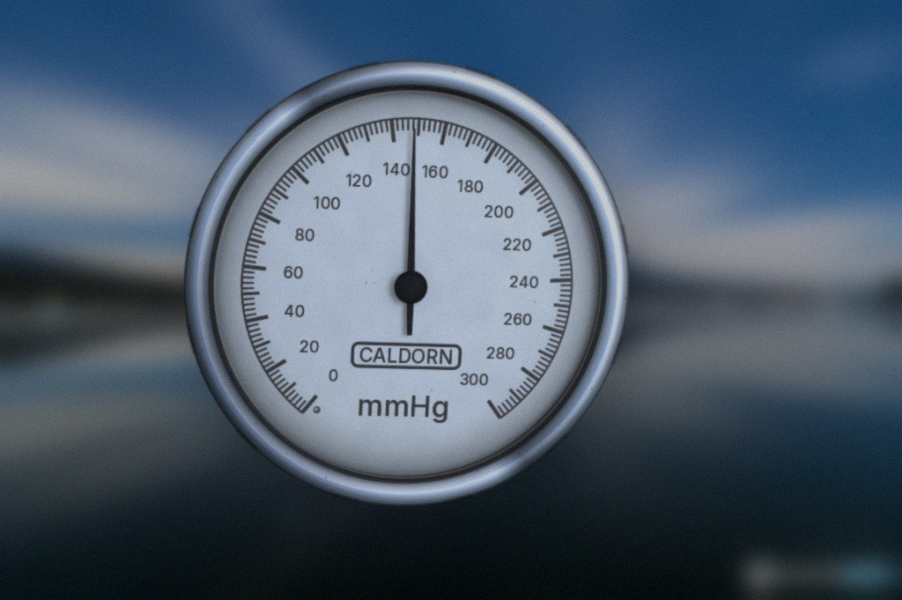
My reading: 148 (mmHg)
